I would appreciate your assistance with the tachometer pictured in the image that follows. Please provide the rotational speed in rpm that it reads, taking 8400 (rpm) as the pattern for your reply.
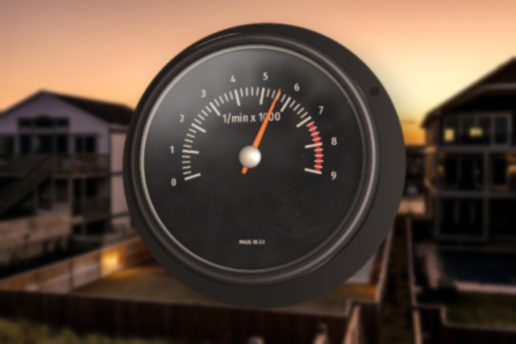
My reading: 5600 (rpm)
